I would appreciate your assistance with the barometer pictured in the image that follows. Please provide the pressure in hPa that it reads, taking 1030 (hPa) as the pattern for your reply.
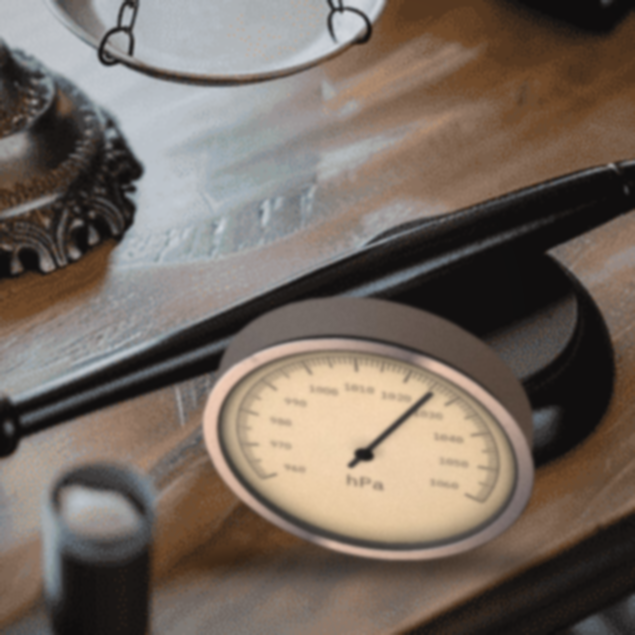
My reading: 1025 (hPa)
